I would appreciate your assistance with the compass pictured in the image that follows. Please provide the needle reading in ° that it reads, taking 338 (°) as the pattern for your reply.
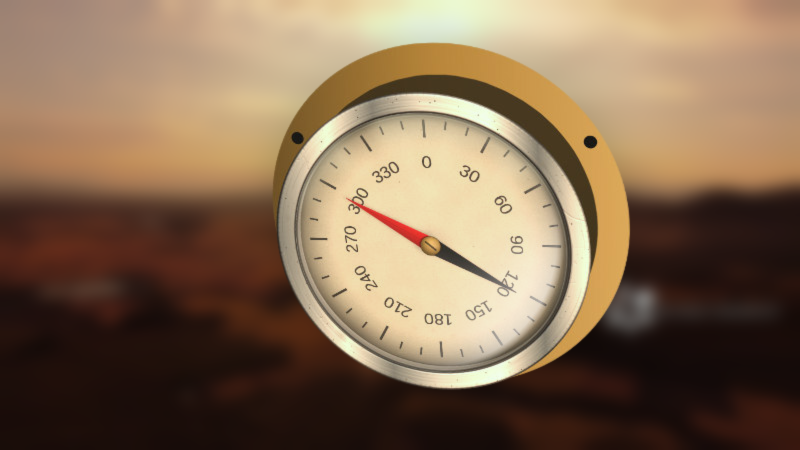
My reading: 300 (°)
